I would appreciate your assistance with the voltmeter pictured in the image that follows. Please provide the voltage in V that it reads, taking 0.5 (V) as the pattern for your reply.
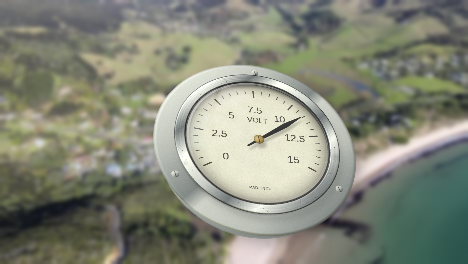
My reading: 11 (V)
